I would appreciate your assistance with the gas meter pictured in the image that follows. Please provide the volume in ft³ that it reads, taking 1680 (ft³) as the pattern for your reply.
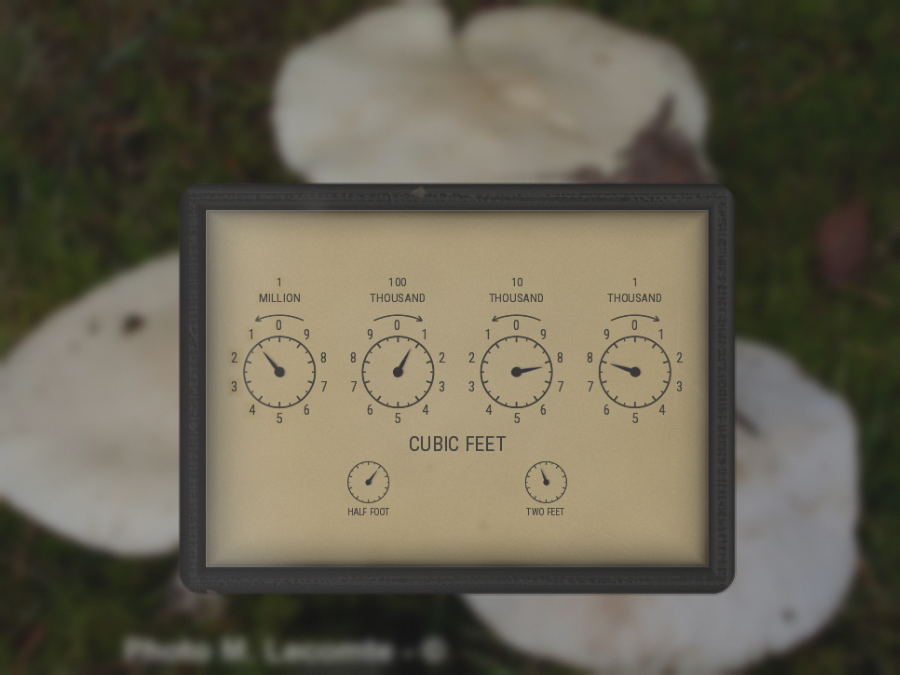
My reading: 107800 (ft³)
